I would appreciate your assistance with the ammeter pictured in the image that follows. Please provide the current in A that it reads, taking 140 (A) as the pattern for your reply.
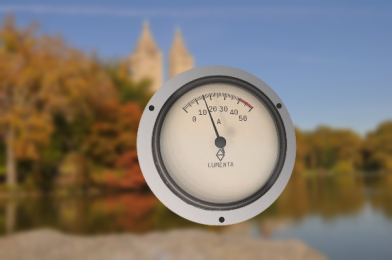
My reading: 15 (A)
